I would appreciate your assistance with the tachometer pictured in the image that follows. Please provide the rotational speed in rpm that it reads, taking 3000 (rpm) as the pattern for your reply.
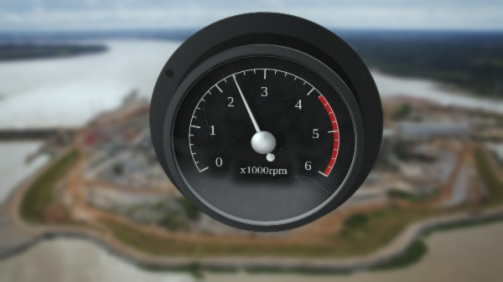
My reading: 2400 (rpm)
